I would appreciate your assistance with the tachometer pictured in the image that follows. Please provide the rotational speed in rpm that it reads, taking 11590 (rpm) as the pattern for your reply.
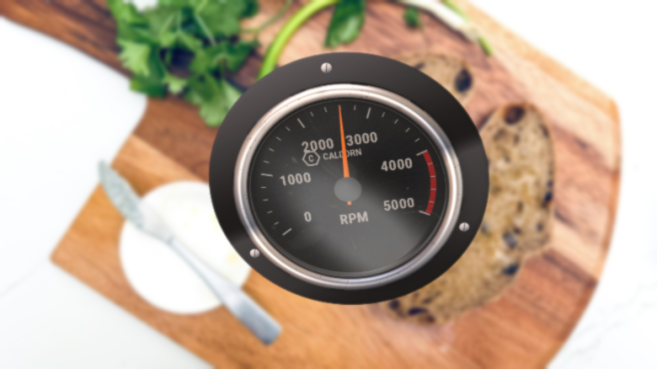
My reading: 2600 (rpm)
